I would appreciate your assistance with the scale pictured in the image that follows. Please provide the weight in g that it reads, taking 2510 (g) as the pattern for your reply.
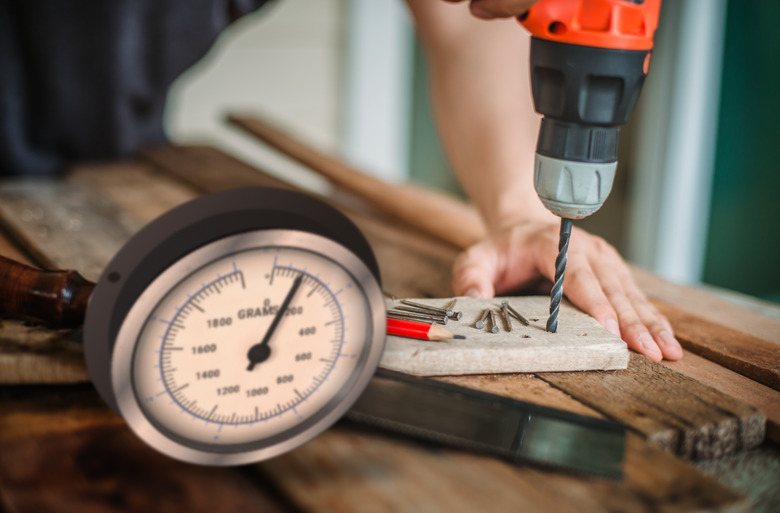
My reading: 100 (g)
